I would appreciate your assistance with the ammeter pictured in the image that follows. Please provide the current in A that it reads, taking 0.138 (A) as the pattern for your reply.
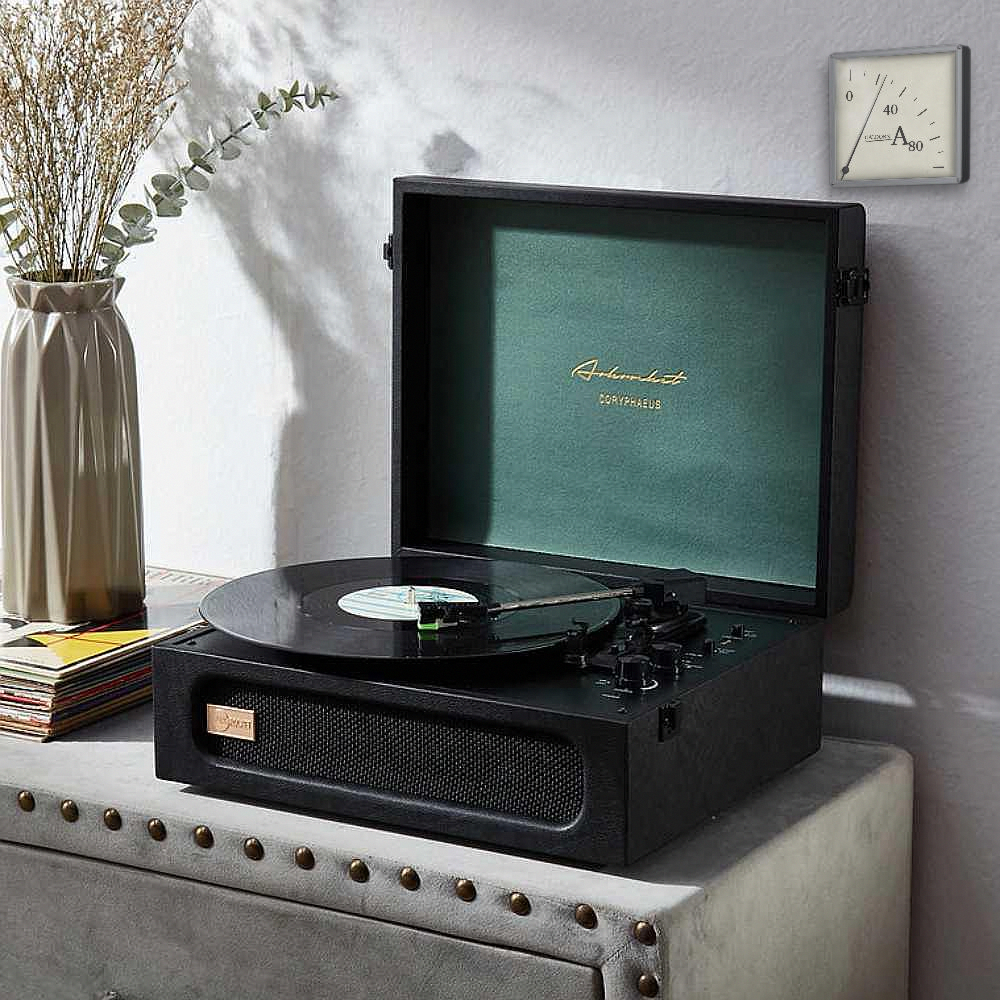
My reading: 25 (A)
